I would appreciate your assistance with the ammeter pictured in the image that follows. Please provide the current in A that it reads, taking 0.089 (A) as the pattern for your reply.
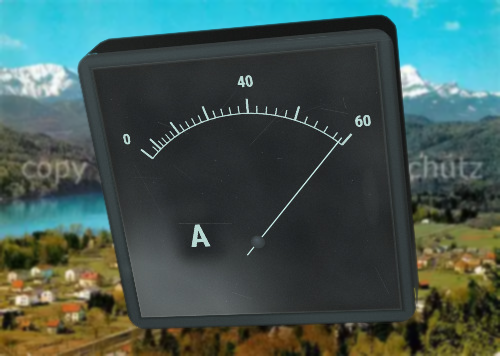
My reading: 59 (A)
